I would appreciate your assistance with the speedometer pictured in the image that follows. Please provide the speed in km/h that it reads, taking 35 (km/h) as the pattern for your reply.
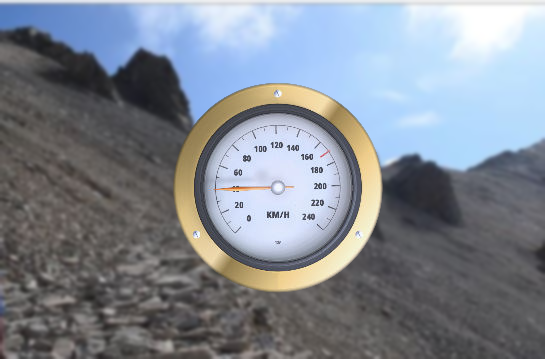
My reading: 40 (km/h)
